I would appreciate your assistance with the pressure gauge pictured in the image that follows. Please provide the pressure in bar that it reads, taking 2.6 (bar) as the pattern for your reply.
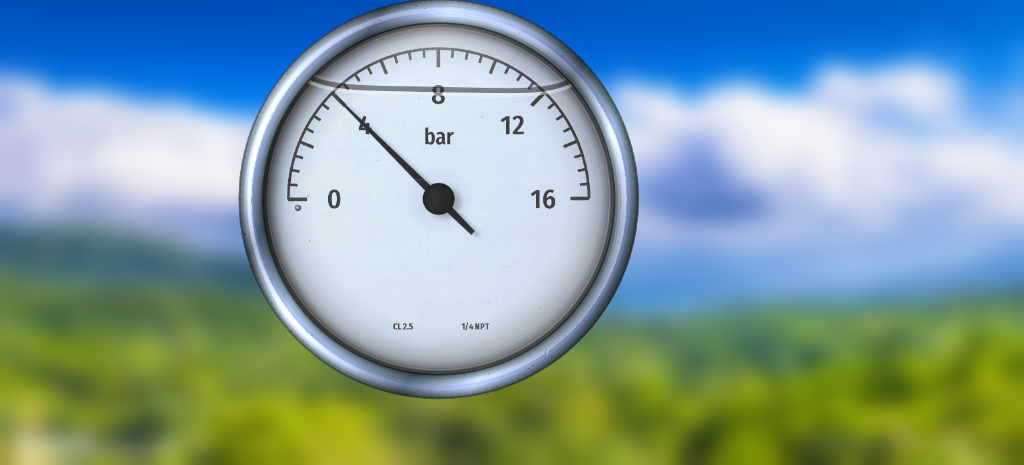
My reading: 4 (bar)
